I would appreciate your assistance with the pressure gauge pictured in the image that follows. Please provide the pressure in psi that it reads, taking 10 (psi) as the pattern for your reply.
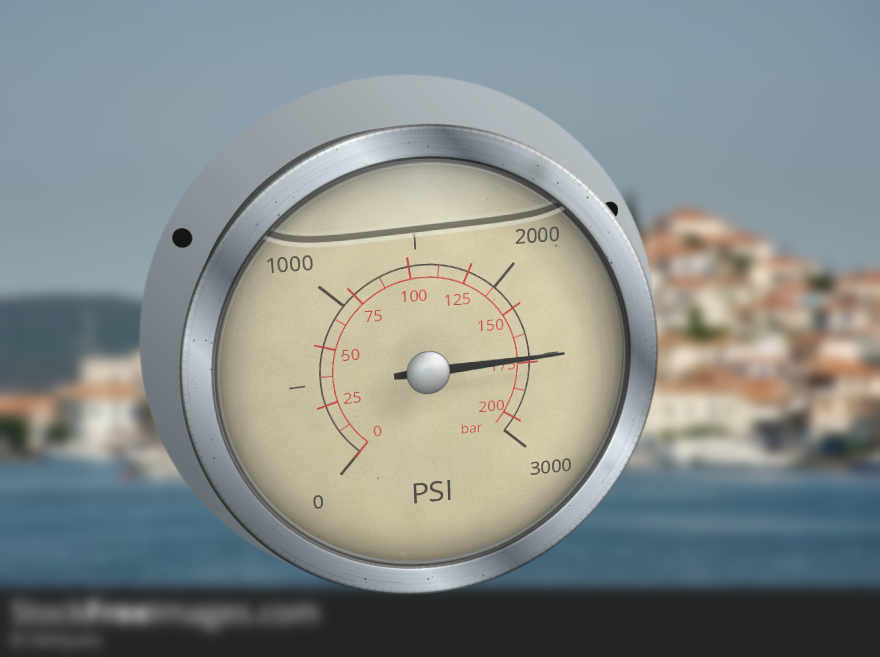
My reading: 2500 (psi)
